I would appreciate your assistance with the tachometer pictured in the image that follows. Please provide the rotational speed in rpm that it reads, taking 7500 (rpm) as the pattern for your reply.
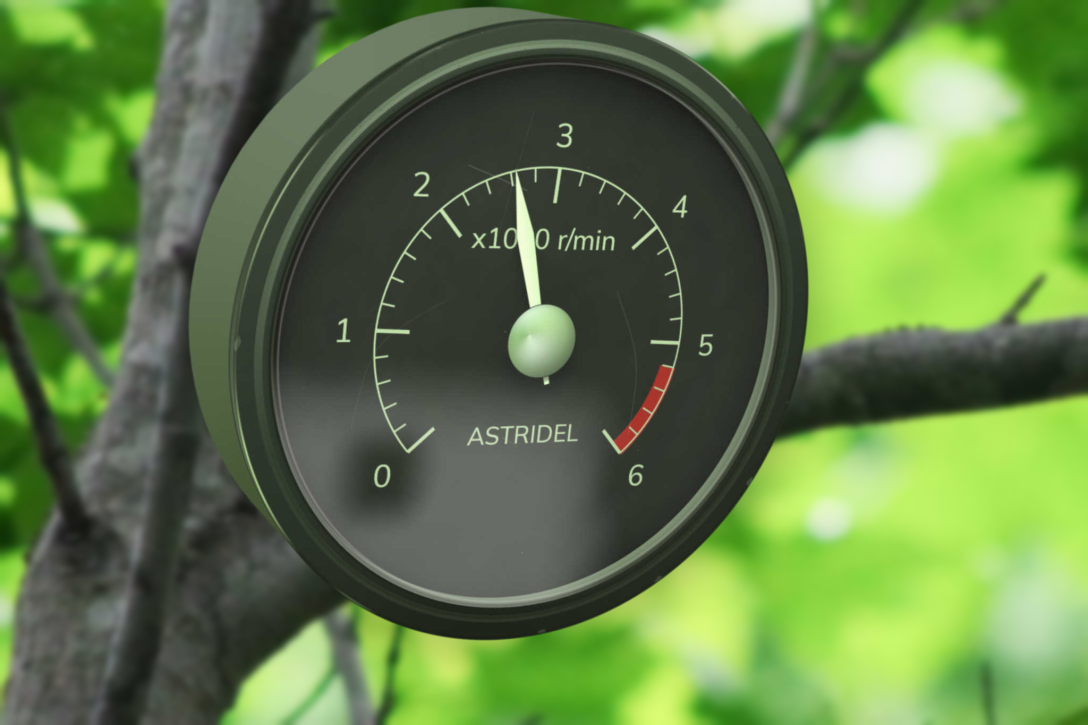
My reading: 2600 (rpm)
